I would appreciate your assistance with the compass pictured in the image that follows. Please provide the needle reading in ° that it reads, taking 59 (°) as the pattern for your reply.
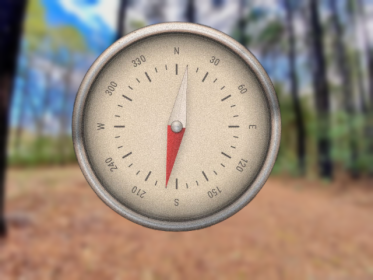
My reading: 190 (°)
